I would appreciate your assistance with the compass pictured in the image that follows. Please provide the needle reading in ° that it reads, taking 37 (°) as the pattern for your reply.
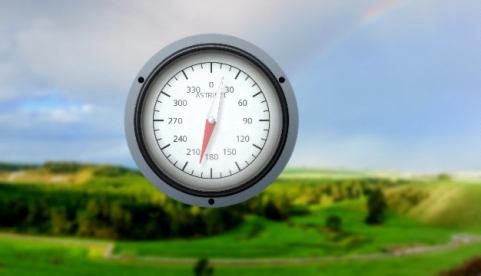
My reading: 195 (°)
